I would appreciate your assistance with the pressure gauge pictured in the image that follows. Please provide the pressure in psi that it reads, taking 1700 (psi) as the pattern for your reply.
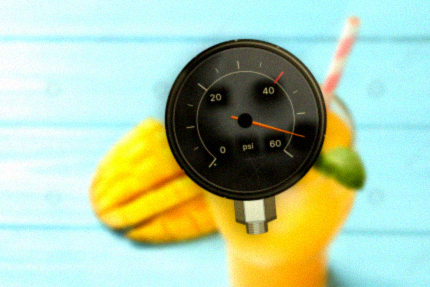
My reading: 55 (psi)
